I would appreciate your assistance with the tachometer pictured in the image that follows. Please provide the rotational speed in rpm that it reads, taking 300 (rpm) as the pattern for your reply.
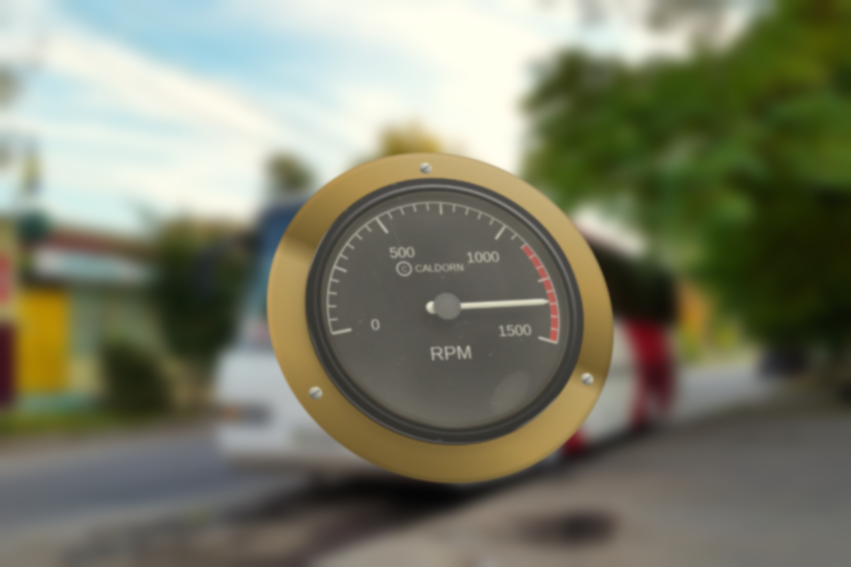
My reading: 1350 (rpm)
